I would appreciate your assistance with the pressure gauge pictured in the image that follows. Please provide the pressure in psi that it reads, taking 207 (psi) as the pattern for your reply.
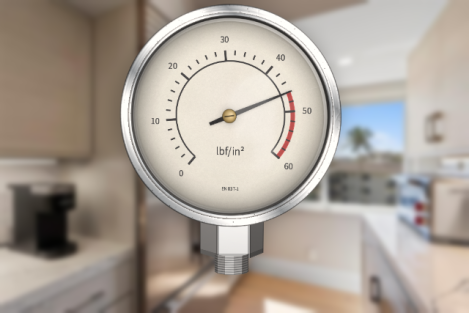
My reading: 46 (psi)
